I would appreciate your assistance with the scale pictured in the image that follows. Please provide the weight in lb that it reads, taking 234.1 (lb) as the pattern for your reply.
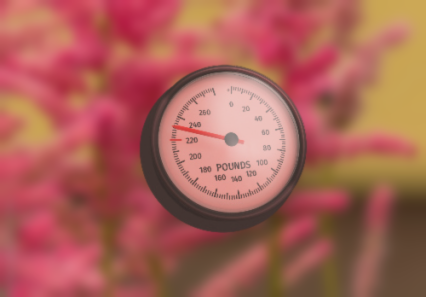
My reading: 230 (lb)
